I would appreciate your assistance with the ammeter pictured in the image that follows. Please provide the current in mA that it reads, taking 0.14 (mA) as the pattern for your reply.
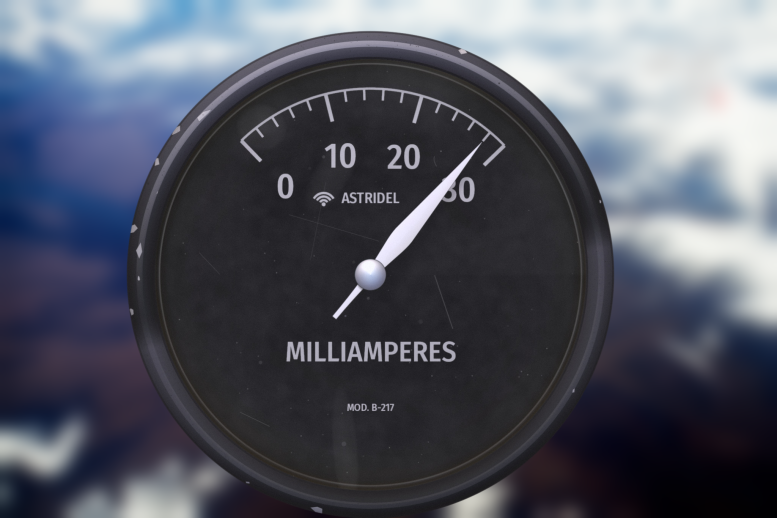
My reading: 28 (mA)
